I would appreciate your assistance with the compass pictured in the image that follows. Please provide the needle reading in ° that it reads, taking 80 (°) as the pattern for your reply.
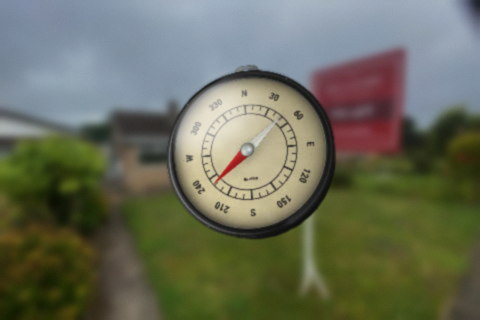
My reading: 230 (°)
